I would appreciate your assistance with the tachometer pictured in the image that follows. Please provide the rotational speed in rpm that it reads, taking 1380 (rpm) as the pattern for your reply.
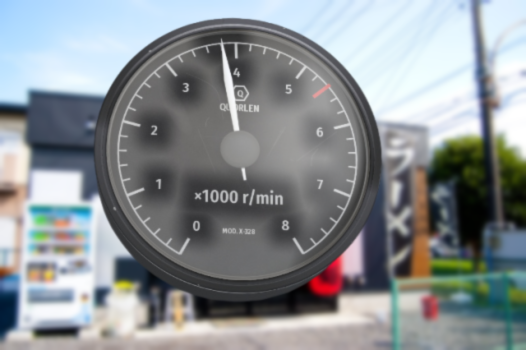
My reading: 3800 (rpm)
